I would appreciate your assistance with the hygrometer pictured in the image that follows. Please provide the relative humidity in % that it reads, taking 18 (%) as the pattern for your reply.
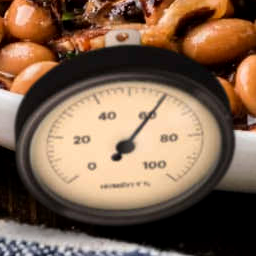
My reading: 60 (%)
